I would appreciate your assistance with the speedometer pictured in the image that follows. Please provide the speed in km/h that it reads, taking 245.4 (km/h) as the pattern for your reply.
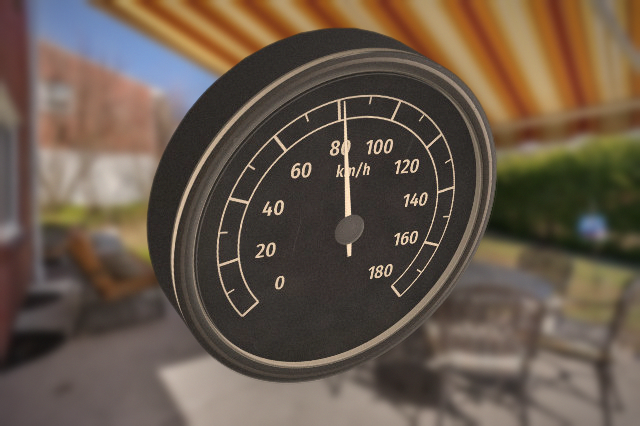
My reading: 80 (km/h)
